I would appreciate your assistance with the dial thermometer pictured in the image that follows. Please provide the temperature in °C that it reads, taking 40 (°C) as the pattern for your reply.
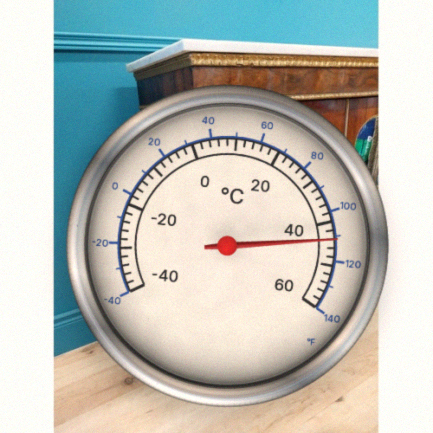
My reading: 44 (°C)
